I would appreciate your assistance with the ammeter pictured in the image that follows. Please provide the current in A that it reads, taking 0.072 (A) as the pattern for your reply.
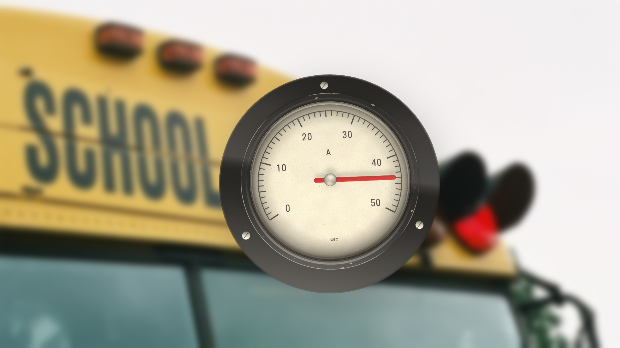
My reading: 44 (A)
